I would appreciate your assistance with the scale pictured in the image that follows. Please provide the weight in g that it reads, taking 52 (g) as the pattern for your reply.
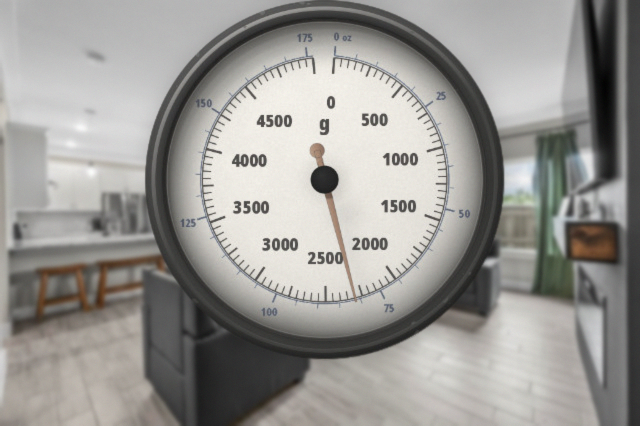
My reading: 2300 (g)
